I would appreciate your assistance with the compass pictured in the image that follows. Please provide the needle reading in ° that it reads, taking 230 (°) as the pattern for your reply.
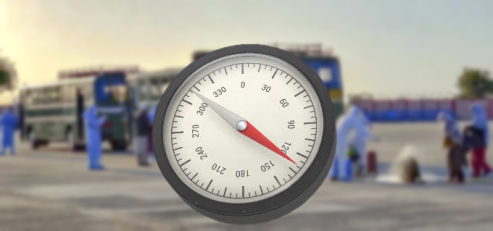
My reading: 130 (°)
